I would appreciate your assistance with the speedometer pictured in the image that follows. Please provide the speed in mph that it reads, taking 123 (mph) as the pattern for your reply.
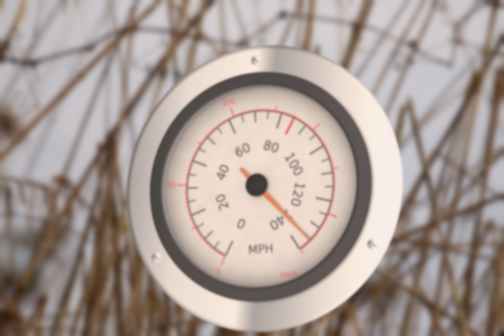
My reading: 135 (mph)
